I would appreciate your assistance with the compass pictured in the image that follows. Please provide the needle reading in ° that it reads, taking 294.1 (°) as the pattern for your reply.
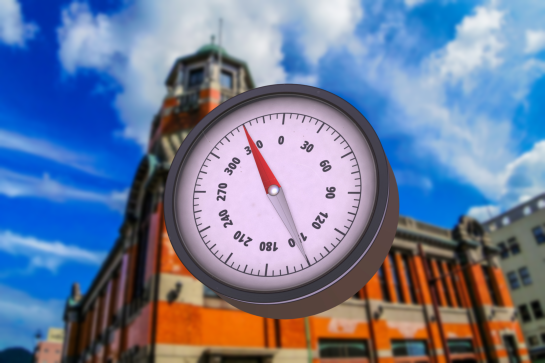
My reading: 330 (°)
